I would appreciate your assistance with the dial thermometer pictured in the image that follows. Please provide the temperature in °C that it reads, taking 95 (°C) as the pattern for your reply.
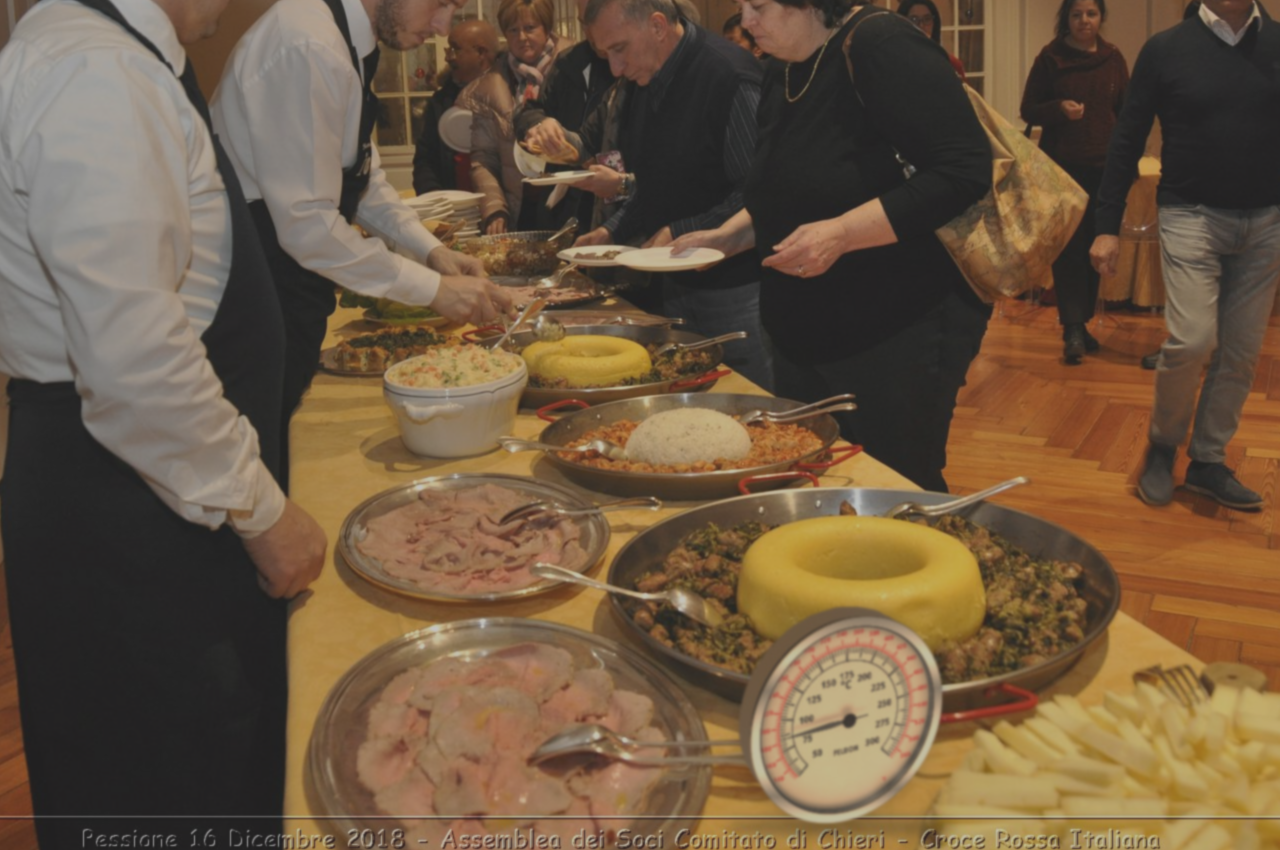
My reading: 87.5 (°C)
